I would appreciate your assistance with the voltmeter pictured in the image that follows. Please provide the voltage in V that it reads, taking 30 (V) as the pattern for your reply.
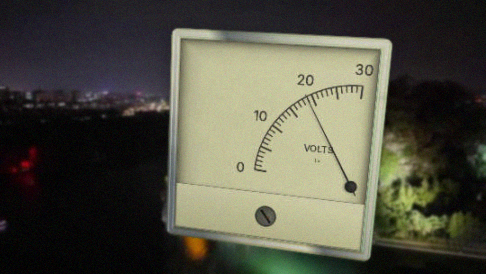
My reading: 19 (V)
